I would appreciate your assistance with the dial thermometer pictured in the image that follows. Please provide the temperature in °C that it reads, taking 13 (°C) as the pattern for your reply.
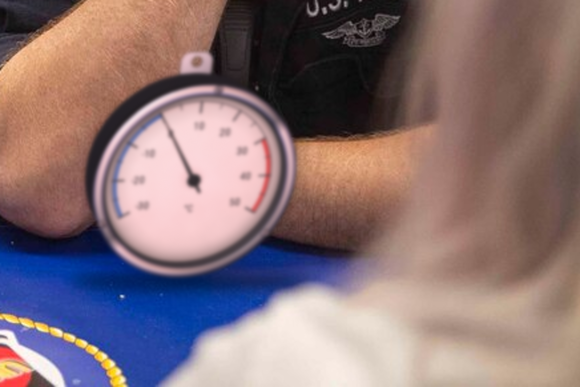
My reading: 0 (°C)
